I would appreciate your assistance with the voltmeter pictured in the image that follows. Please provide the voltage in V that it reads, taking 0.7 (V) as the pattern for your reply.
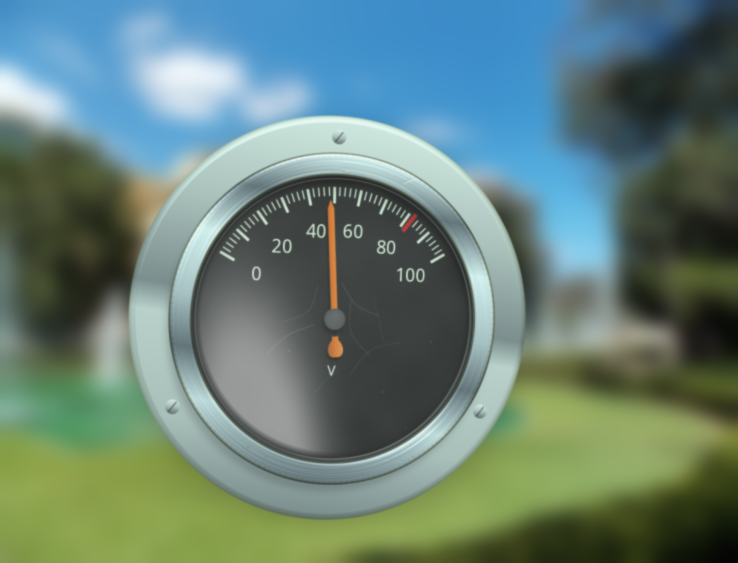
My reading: 48 (V)
